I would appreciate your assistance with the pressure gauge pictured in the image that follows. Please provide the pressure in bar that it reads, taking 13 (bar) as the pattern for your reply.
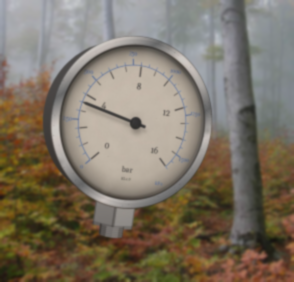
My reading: 3.5 (bar)
